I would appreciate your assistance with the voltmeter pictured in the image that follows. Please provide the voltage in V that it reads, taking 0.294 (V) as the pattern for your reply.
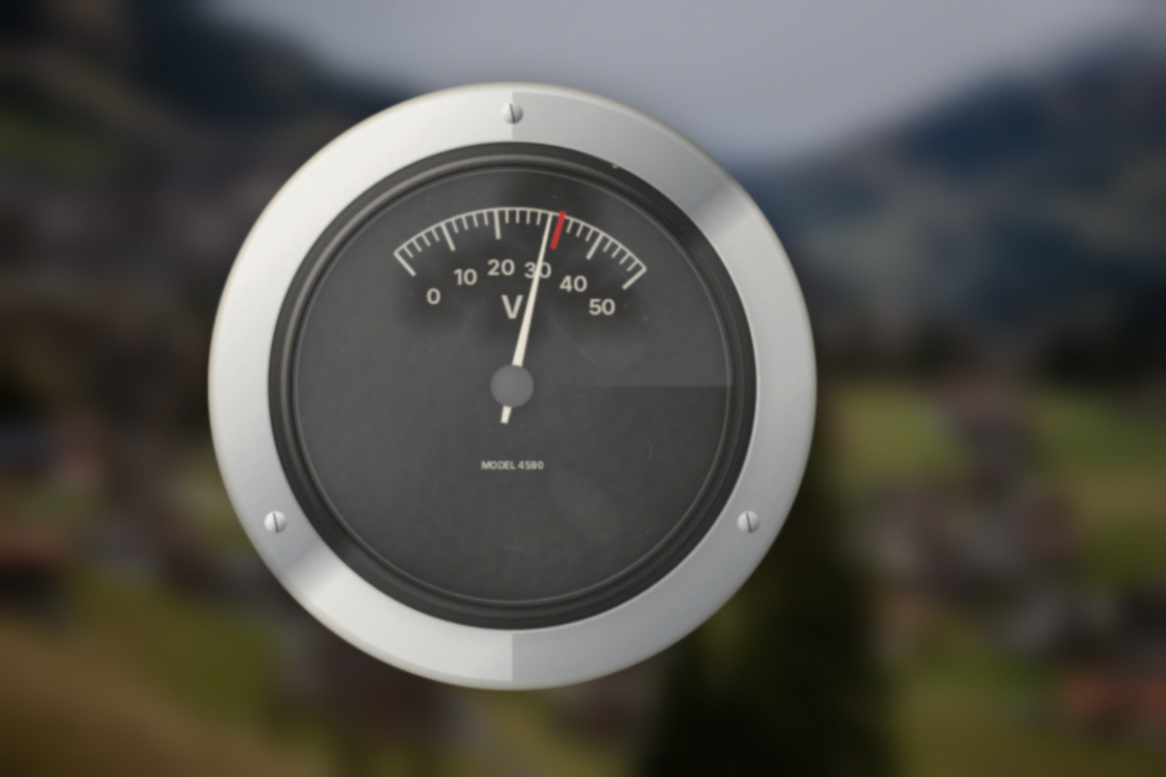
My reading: 30 (V)
